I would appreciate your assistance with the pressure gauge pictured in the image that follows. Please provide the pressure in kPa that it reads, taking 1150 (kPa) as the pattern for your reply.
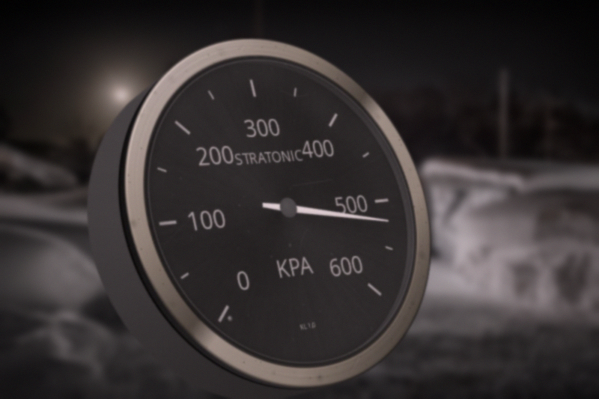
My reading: 525 (kPa)
